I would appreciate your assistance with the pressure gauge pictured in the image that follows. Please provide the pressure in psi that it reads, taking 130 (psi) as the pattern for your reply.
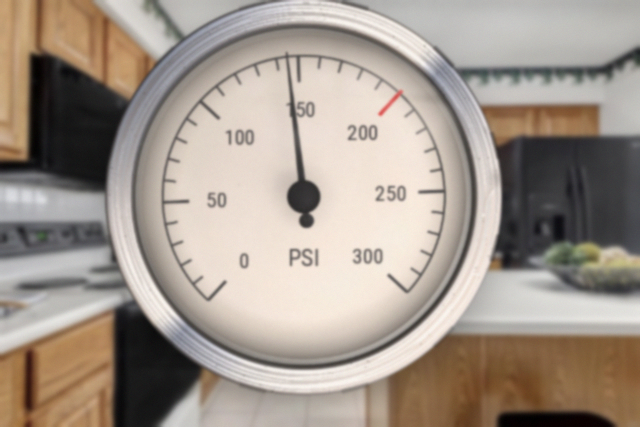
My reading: 145 (psi)
